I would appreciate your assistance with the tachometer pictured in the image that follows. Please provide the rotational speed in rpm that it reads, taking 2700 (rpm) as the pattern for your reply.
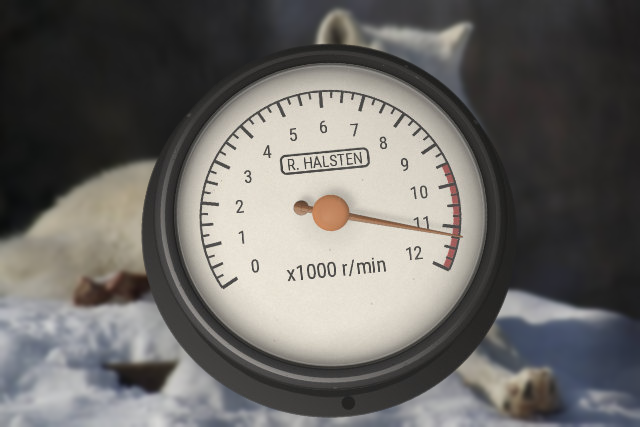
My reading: 11250 (rpm)
